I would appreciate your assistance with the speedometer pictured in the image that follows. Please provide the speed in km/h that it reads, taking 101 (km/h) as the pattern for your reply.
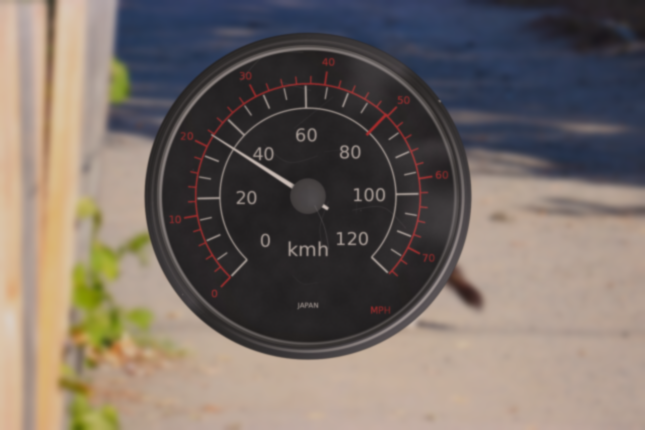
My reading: 35 (km/h)
